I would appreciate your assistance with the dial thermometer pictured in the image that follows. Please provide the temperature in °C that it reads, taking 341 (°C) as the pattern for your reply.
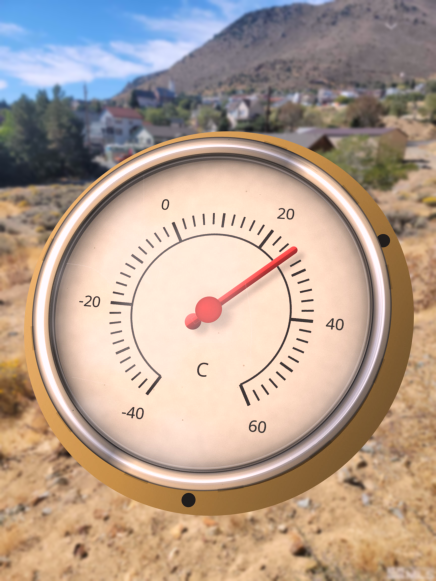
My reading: 26 (°C)
